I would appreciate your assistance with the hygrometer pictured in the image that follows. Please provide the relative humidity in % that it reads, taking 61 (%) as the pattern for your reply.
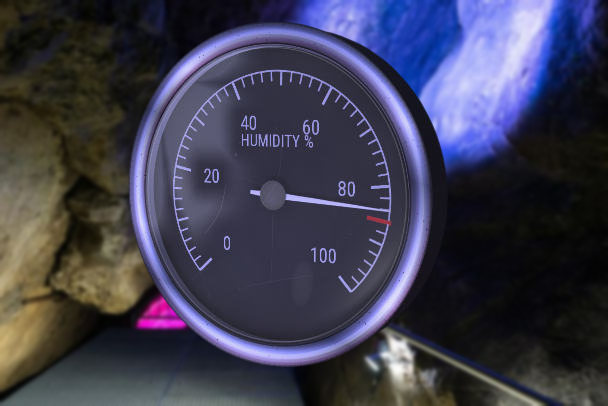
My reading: 84 (%)
